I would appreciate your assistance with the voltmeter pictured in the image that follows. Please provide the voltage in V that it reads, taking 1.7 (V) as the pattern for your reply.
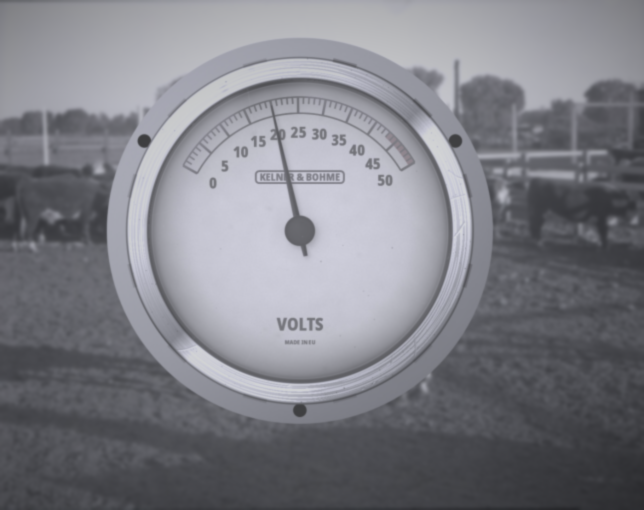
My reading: 20 (V)
